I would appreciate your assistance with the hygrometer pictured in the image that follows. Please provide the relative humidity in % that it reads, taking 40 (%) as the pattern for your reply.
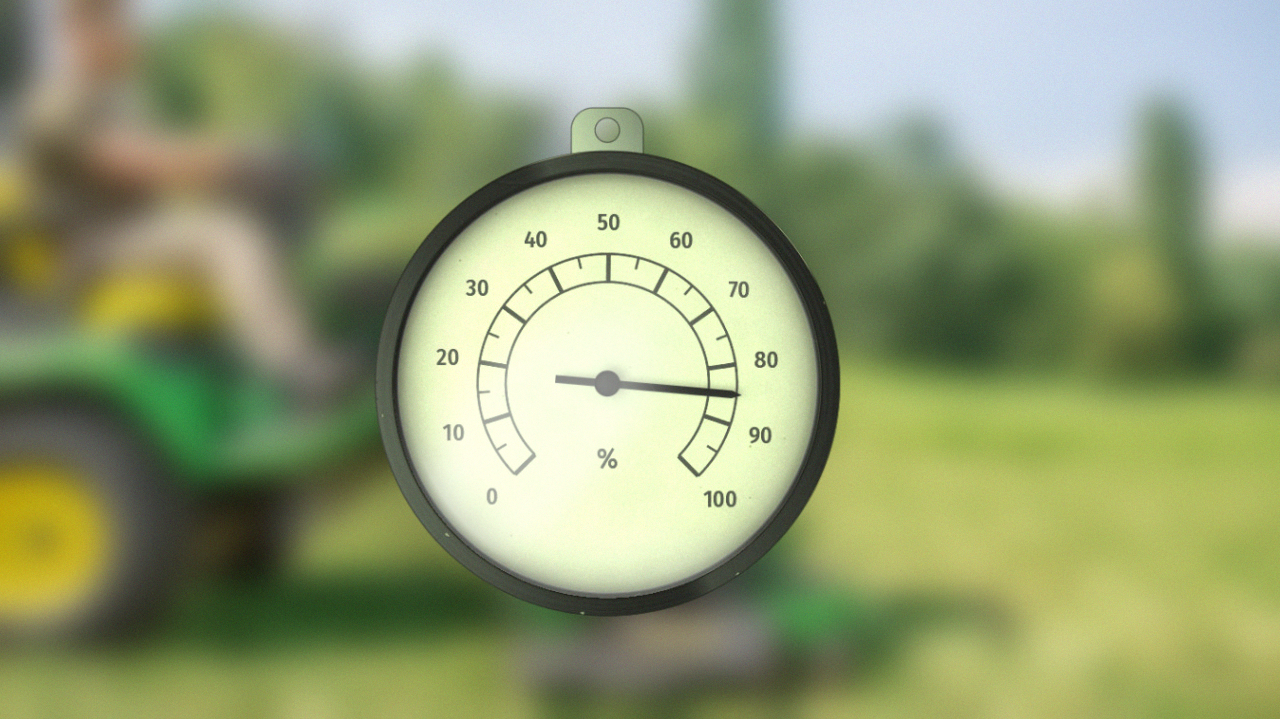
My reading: 85 (%)
